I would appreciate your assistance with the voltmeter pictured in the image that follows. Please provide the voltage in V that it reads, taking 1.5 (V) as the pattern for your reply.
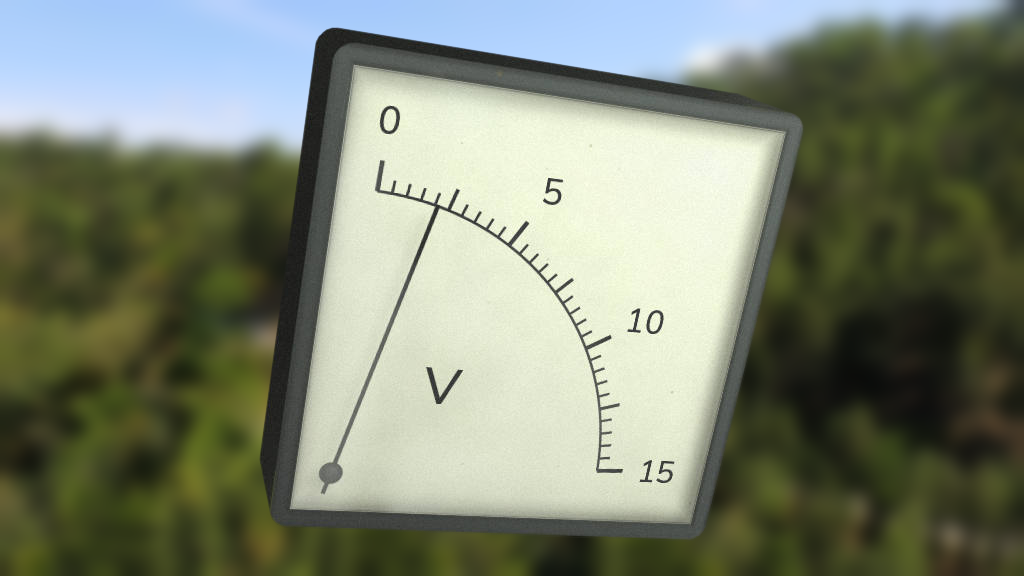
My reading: 2 (V)
